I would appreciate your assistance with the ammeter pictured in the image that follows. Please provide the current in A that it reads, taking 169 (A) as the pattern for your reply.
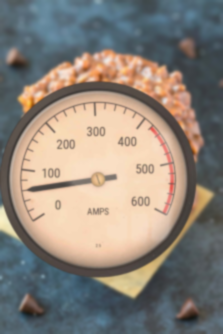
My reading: 60 (A)
